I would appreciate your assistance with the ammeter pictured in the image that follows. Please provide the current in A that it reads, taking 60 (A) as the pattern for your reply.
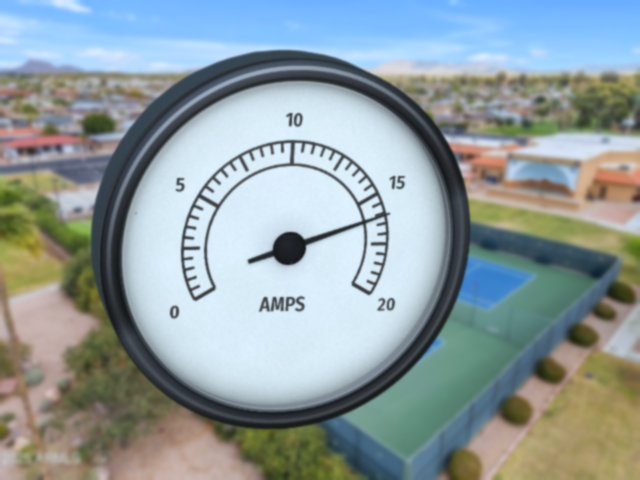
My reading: 16 (A)
